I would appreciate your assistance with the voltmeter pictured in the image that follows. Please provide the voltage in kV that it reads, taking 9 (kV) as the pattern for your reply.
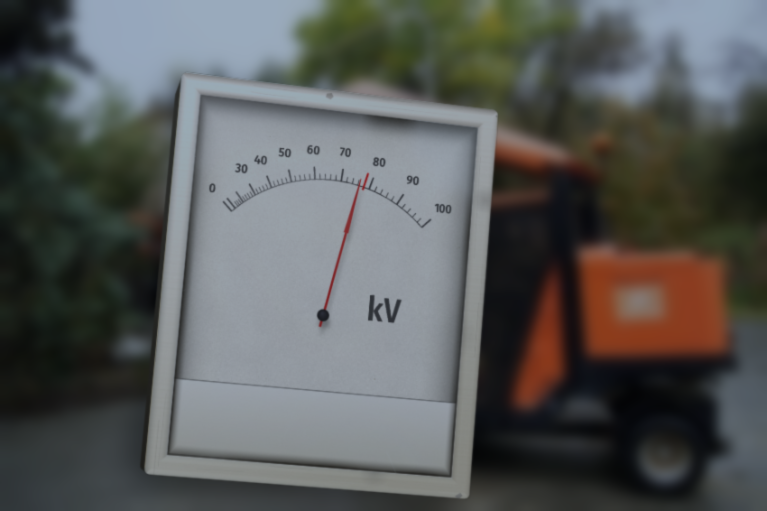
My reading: 76 (kV)
